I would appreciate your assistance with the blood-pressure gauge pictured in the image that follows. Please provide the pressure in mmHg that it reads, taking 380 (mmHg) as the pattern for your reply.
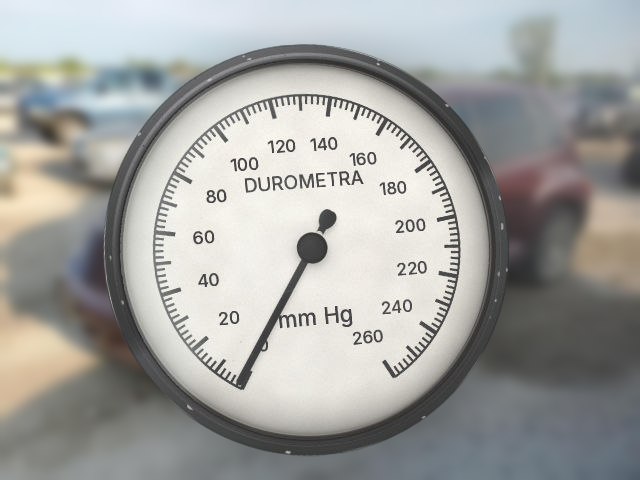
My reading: 2 (mmHg)
